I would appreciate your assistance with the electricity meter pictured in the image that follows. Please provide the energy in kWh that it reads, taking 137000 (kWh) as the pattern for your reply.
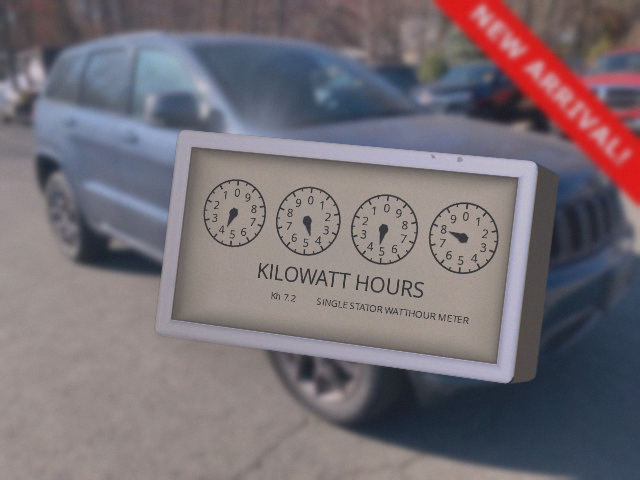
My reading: 4448 (kWh)
